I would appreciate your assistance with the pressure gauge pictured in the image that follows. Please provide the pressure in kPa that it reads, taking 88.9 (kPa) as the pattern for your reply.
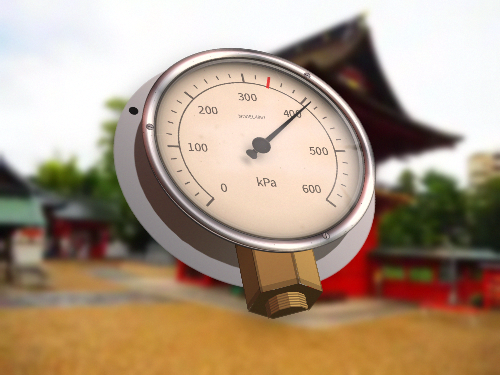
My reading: 410 (kPa)
